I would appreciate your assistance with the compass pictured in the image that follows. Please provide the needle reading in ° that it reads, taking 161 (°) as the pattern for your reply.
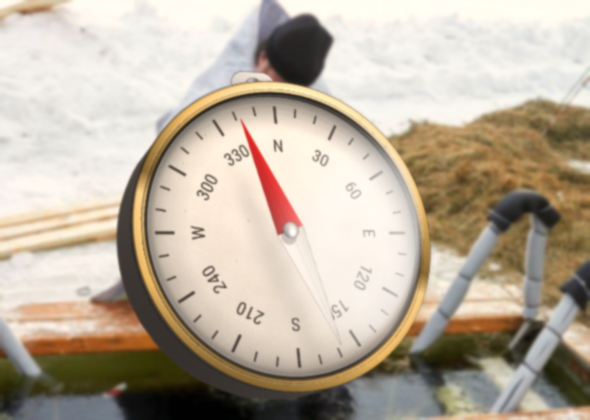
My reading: 340 (°)
